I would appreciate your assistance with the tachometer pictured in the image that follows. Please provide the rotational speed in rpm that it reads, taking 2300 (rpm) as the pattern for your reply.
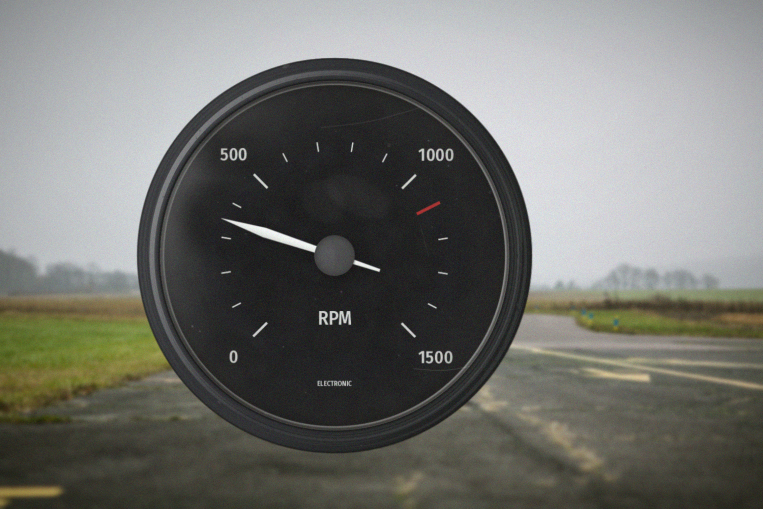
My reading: 350 (rpm)
